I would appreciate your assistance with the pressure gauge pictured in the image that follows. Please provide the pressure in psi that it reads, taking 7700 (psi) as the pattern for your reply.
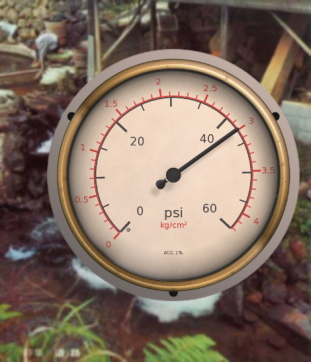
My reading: 42.5 (psi)
